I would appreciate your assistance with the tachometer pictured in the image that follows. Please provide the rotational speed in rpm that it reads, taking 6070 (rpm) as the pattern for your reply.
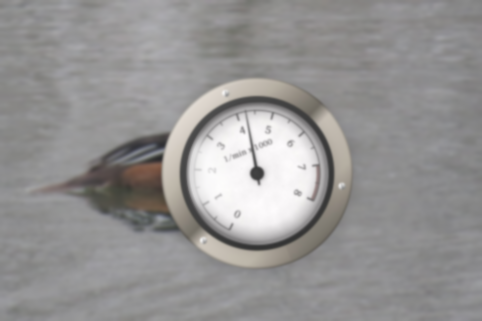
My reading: 4250 (rpm)
